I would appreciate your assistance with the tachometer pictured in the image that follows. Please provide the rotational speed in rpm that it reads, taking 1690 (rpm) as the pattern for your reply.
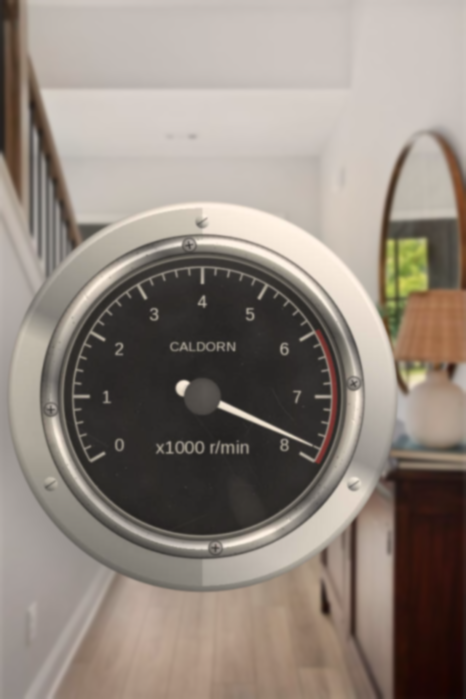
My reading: 7800 (rpm)
